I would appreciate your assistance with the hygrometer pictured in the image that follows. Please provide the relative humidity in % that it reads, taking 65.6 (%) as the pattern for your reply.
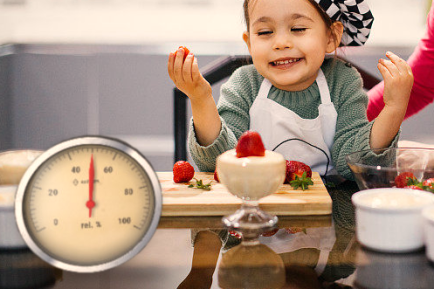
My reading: 50 (%)
